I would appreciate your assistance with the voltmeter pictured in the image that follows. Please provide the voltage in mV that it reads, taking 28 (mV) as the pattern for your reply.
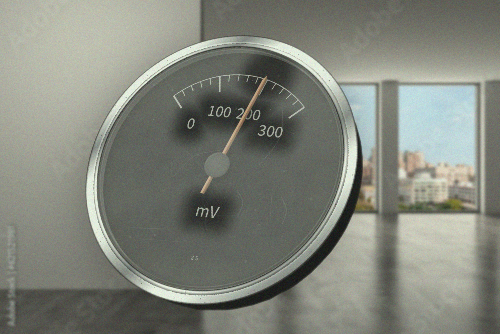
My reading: 200 (mV)
